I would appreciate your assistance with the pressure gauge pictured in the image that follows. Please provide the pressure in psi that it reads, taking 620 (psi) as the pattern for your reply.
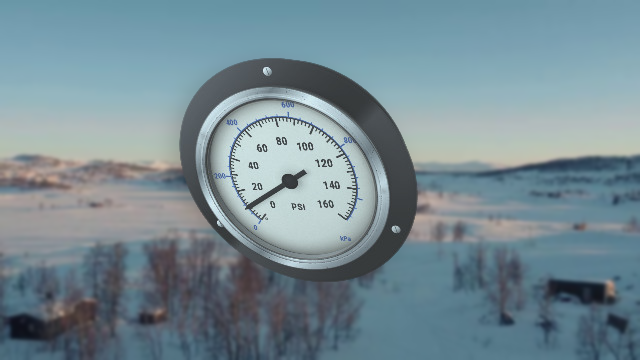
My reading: 10 (psi)
